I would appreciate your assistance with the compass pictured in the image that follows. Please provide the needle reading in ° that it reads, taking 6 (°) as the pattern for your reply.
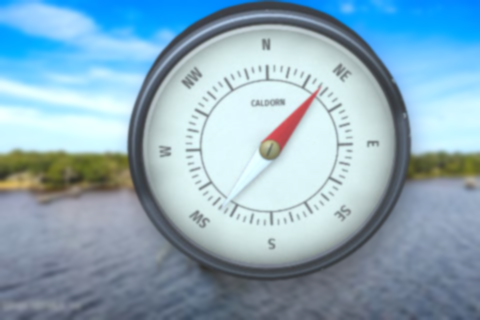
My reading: 40 (°)
